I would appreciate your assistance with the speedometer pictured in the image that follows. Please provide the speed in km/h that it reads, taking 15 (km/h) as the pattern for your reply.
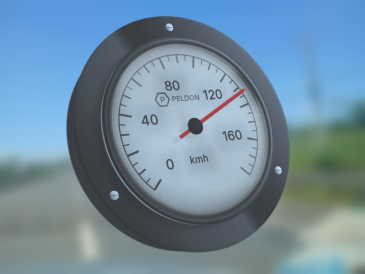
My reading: 132.5 (km/h)
